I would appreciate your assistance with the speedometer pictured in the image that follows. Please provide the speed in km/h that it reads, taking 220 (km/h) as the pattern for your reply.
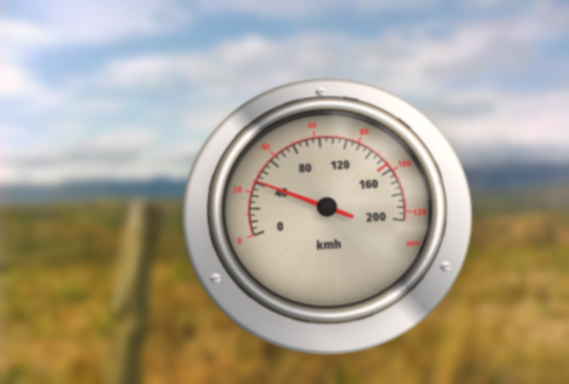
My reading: 40 (km/h)
